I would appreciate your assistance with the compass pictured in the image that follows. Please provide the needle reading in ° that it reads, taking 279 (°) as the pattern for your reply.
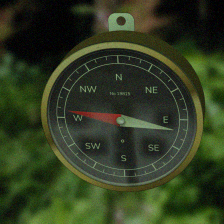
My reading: 280 (°)
